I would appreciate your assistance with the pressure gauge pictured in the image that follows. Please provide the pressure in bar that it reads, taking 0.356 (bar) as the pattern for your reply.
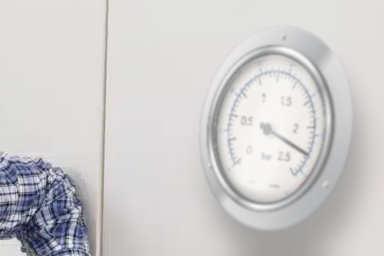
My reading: 2.25 (bar)
